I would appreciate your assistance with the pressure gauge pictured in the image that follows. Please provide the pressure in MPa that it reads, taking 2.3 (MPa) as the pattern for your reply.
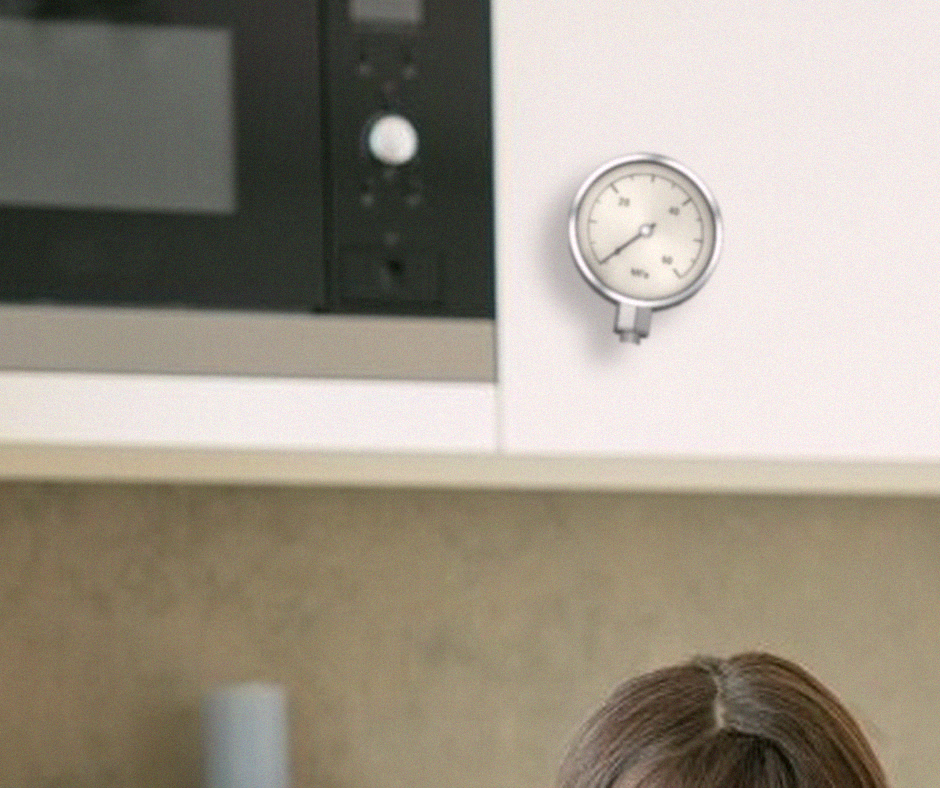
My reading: 0 (MPa)
